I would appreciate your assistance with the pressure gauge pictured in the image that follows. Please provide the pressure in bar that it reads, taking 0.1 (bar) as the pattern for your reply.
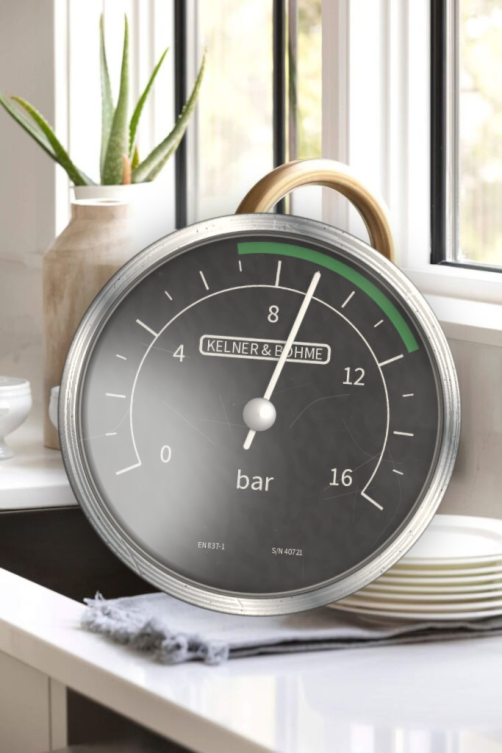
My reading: 9 (bar)
